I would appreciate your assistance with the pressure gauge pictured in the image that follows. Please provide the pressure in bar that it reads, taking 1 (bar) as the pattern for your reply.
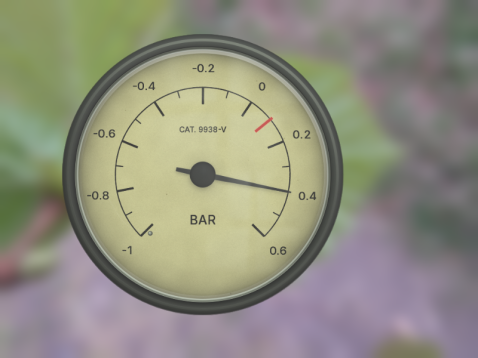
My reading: 0.4 (bar)
